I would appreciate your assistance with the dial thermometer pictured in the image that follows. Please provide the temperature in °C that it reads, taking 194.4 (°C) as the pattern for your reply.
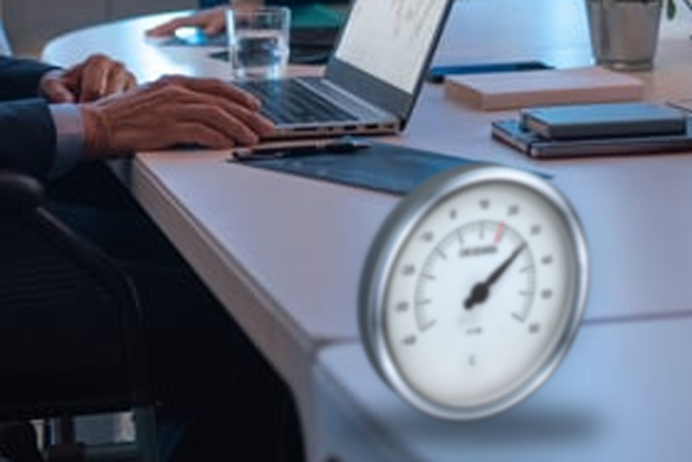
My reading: 30 (°C)
